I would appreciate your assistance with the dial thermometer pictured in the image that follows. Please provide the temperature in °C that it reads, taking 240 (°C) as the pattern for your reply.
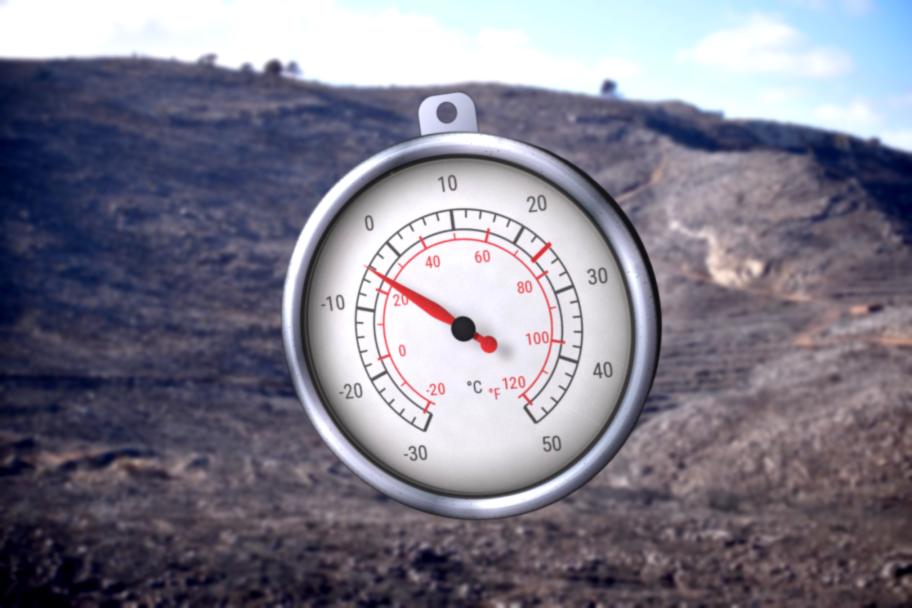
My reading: -4 (°C)
